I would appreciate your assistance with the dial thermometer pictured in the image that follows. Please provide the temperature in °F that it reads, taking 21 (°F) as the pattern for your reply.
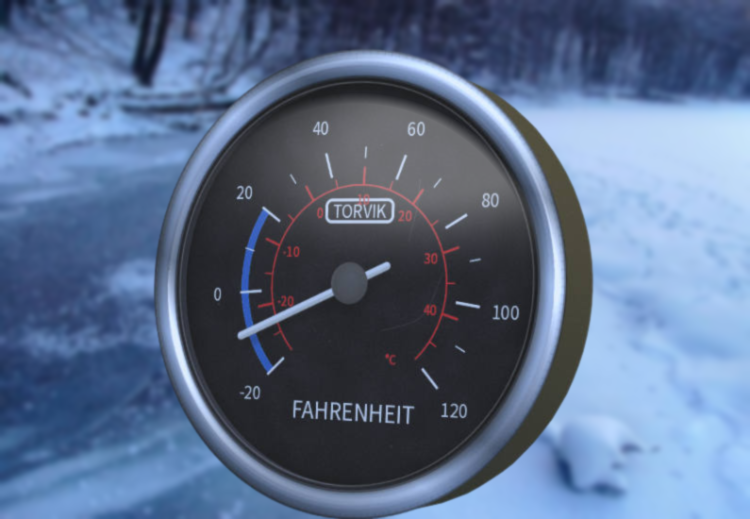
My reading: -10 (°F)
